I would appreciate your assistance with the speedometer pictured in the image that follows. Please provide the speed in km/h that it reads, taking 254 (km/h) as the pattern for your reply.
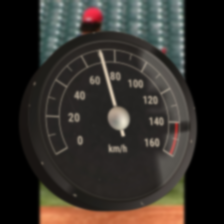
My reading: 70 (km/h)
